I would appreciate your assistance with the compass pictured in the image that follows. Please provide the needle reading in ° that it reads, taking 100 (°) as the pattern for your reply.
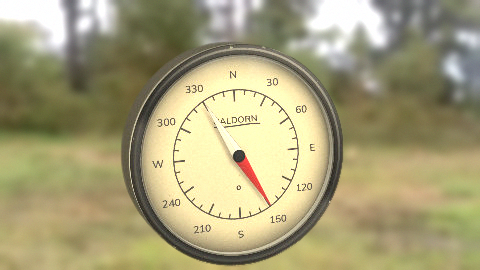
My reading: 150 (°)
